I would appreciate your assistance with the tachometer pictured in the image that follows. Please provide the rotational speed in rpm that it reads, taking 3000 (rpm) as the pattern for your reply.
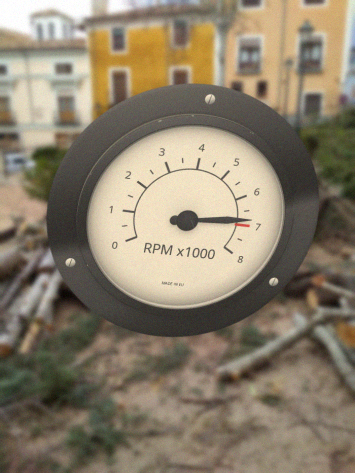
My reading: 6750 (rpm)
